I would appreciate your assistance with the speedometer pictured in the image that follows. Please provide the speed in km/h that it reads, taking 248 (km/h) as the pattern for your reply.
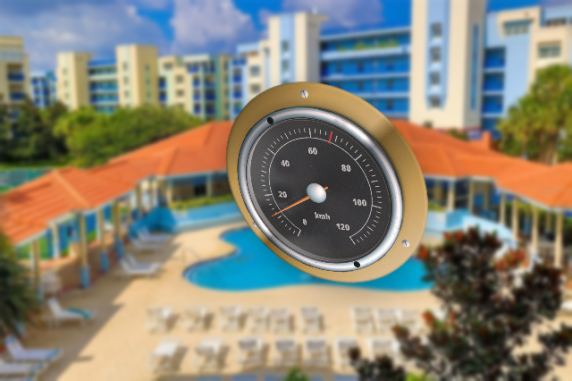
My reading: 12 (km/h)
